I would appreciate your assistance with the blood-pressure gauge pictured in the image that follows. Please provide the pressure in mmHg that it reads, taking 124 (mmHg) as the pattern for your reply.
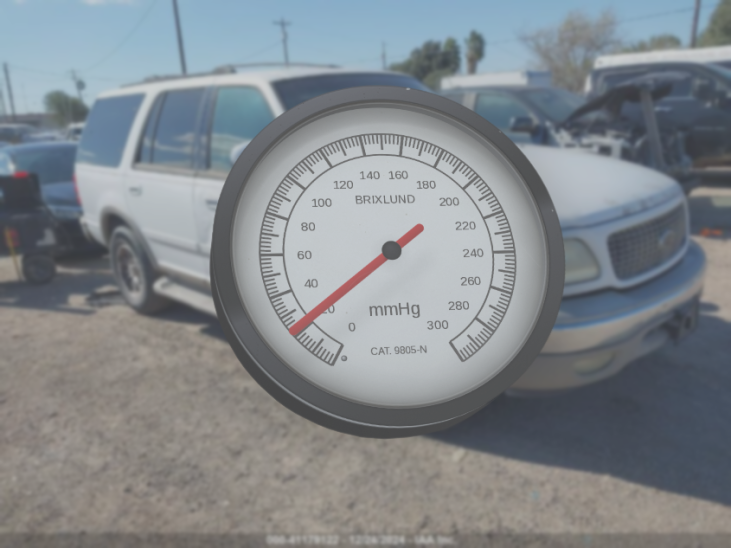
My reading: 22 (mmHg)
